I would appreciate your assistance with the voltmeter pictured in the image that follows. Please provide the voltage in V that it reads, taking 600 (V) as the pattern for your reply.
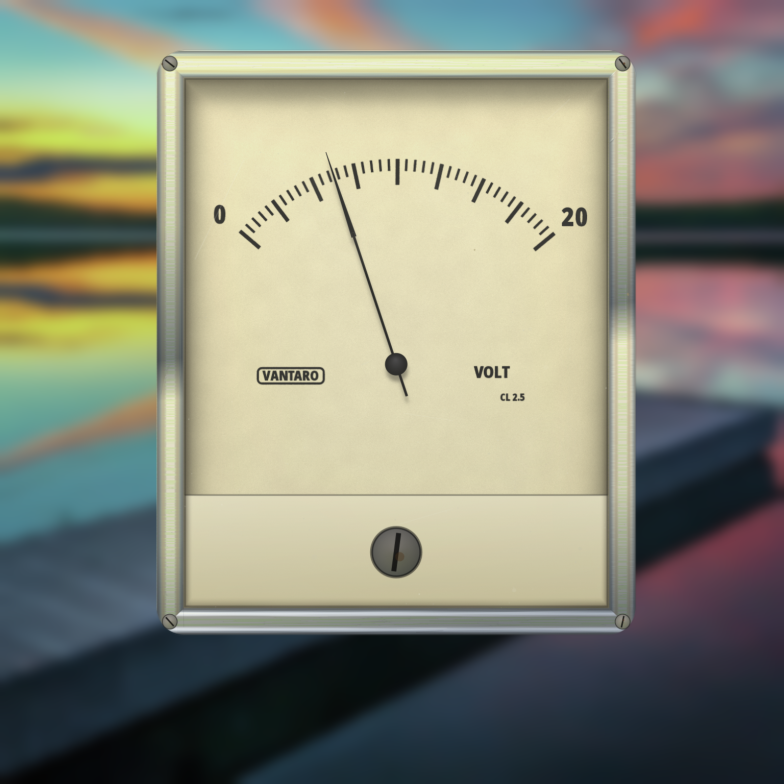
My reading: 6.25 (V)
